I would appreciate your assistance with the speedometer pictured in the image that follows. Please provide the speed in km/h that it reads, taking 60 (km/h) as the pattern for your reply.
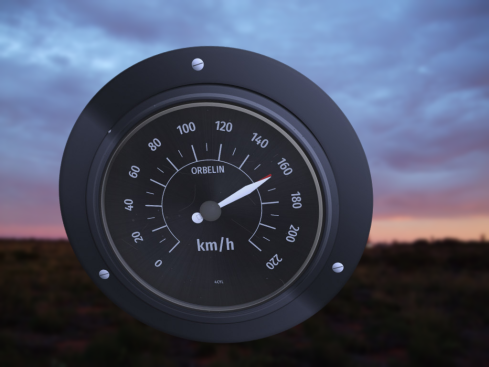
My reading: 160 (km/h)
